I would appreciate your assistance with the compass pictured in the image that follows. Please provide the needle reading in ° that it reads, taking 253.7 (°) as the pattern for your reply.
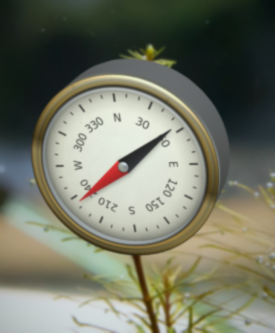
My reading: 235 (°)
